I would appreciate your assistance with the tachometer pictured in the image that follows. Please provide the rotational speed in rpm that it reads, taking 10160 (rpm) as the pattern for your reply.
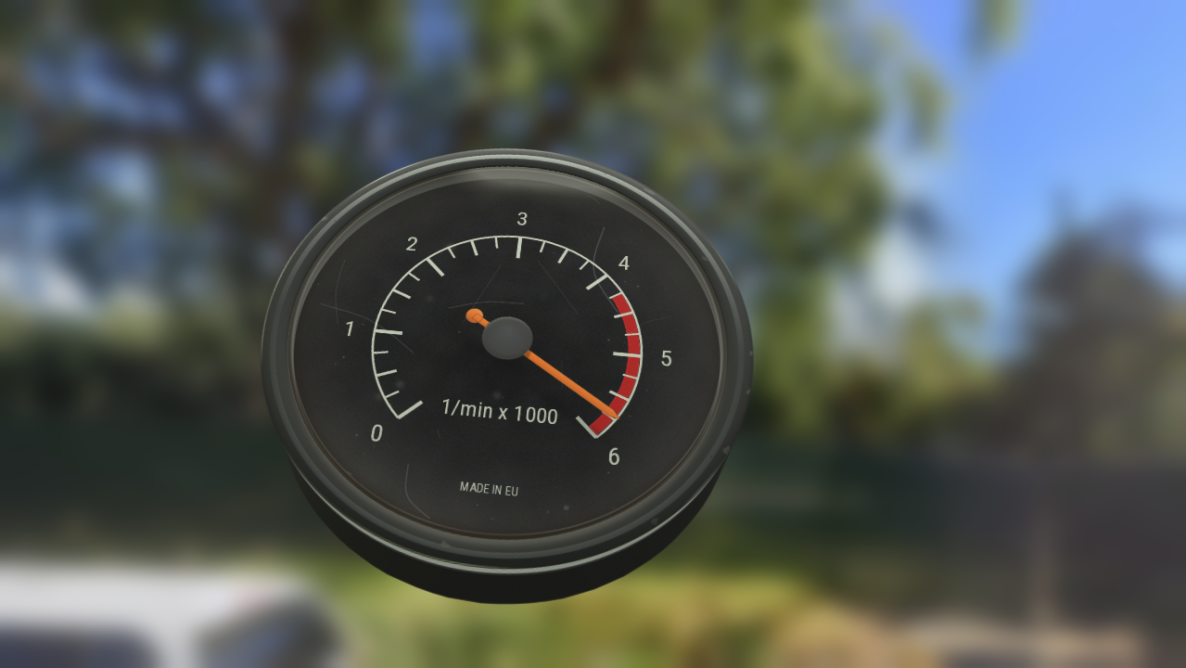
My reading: 5750 (rpm)
